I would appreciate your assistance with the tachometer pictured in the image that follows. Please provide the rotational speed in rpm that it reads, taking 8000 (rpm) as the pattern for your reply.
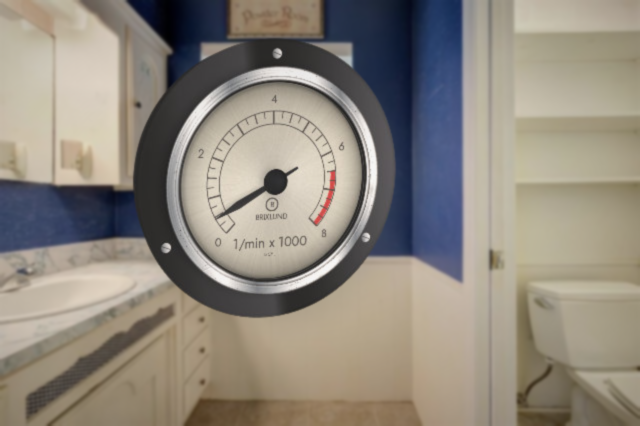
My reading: 500 (rpm)
